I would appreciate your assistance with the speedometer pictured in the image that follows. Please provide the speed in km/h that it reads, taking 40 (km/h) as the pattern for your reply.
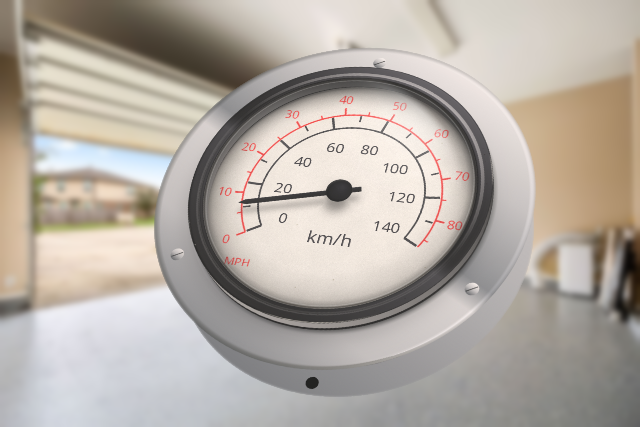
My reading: 10 (km/h)
